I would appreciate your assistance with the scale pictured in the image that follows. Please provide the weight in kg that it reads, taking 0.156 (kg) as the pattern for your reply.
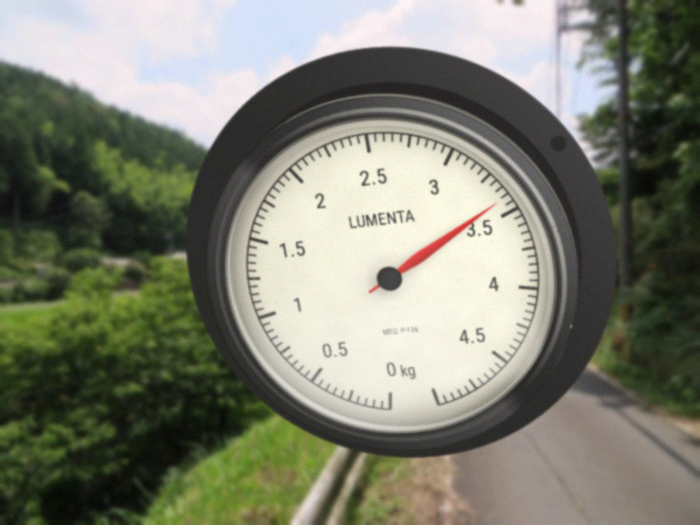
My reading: 3.4 (kg)
